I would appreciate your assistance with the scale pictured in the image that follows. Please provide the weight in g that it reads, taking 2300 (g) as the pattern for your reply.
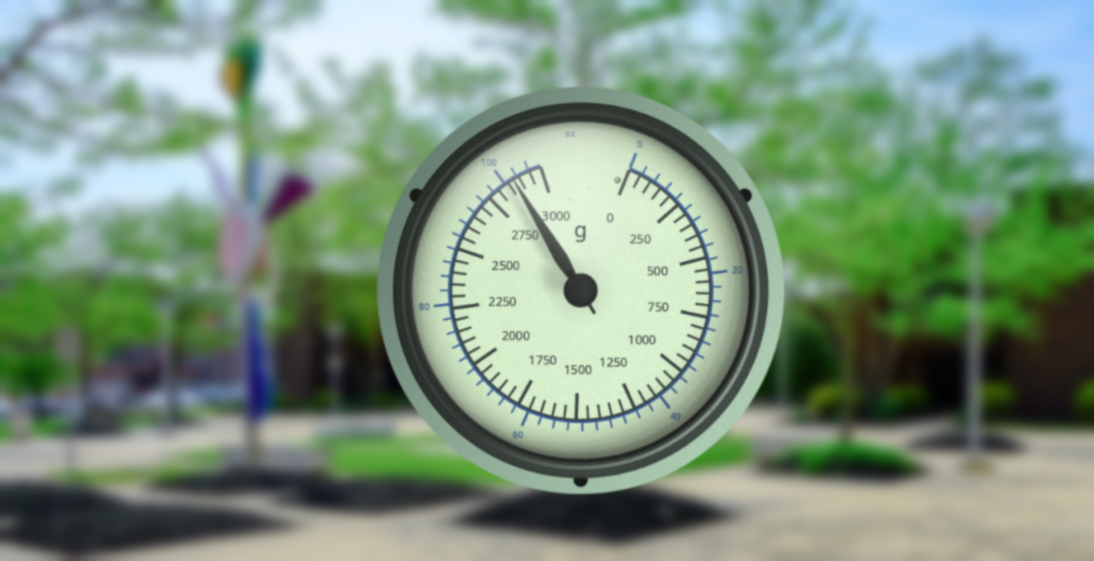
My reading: 2875 (g)
